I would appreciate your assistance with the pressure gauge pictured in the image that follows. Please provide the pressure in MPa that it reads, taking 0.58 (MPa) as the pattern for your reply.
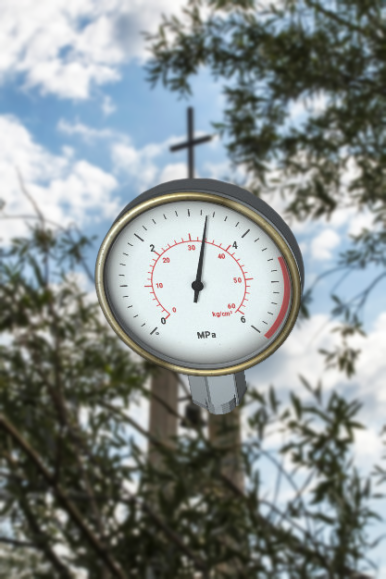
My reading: 3.3 (MPa)
